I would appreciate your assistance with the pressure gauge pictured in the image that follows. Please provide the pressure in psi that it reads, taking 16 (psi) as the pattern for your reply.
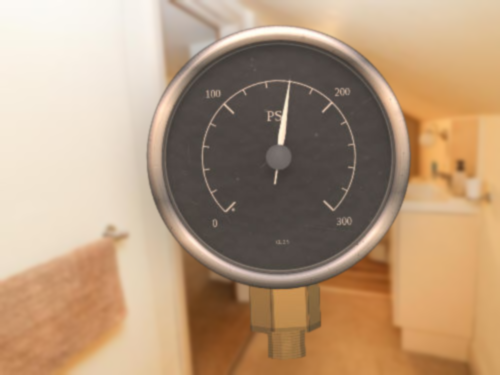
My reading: 160 (psi)
